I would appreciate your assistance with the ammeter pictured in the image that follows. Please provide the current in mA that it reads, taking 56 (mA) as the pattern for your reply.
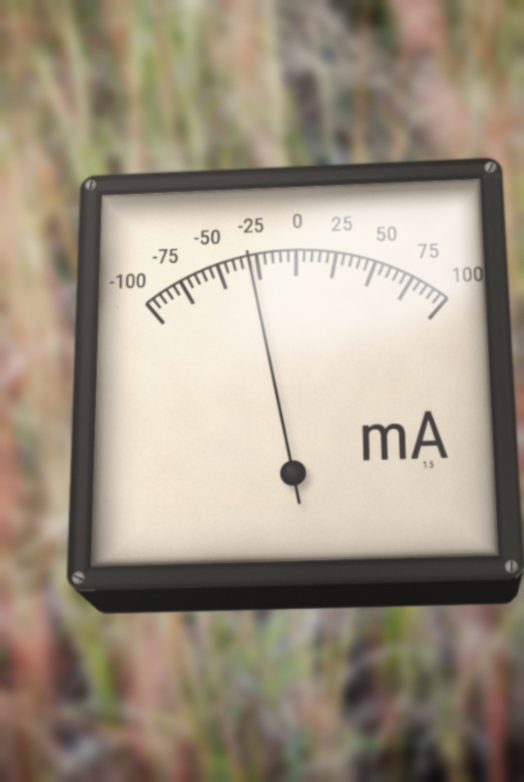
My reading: -30 (mA)
